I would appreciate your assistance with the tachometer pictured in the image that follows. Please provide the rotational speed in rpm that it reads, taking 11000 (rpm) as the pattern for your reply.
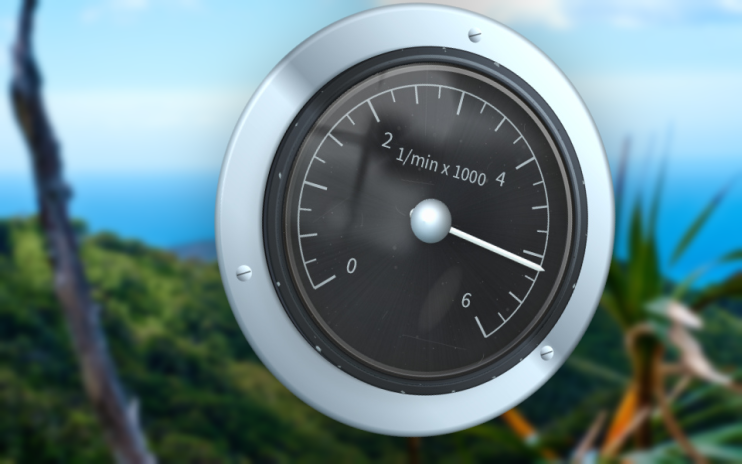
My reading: 5125 (rpm)
